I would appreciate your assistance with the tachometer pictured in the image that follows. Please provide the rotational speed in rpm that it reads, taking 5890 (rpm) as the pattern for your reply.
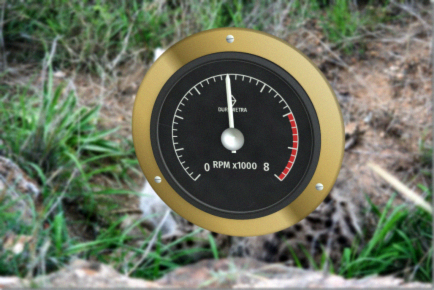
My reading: 4000 (rpm)
